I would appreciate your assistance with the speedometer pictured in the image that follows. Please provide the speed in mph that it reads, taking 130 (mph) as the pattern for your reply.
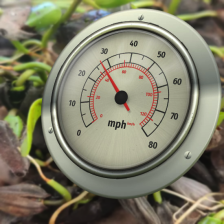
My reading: 27.5 (mph)
